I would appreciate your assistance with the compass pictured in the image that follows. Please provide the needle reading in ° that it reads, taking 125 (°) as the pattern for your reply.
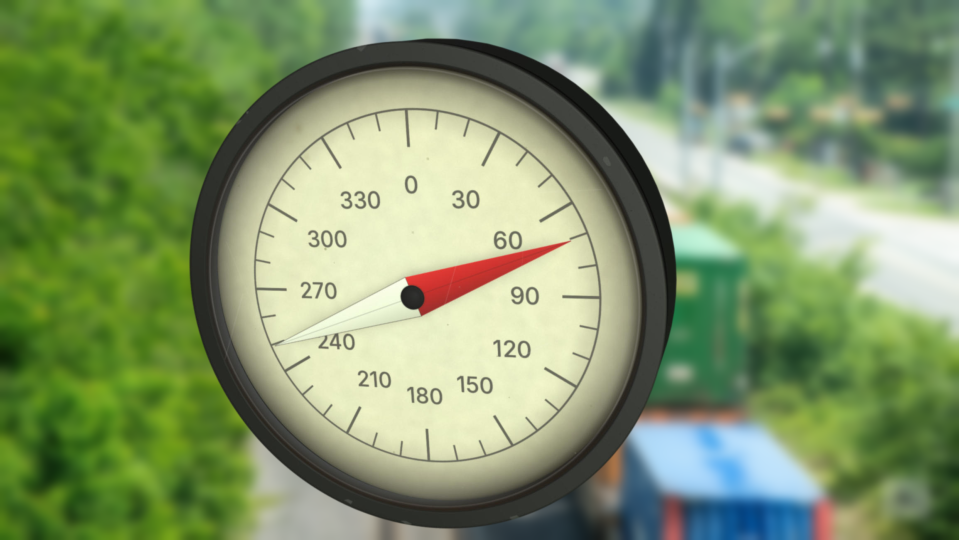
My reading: 70 (°)
